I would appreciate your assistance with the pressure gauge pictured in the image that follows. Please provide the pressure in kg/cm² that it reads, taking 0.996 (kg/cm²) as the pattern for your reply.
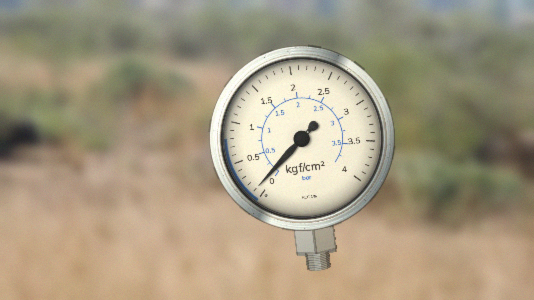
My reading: 0.1 (kg/cm²)
